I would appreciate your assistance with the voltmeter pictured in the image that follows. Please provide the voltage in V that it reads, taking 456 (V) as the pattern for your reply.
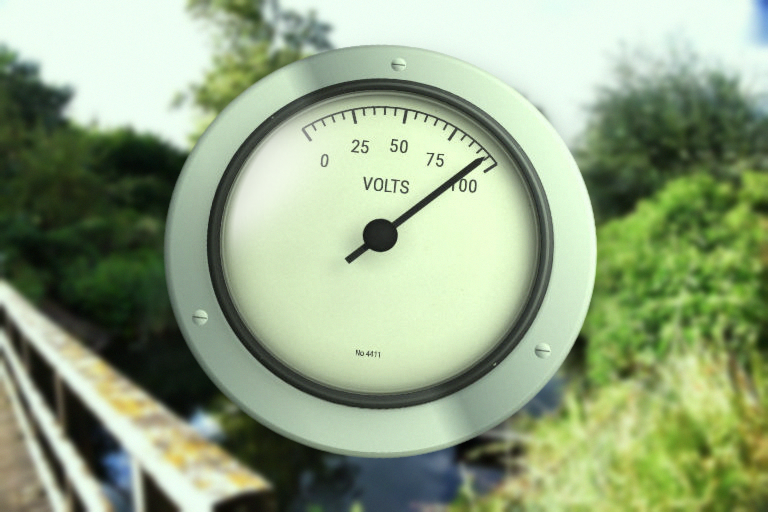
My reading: 95 (V)
